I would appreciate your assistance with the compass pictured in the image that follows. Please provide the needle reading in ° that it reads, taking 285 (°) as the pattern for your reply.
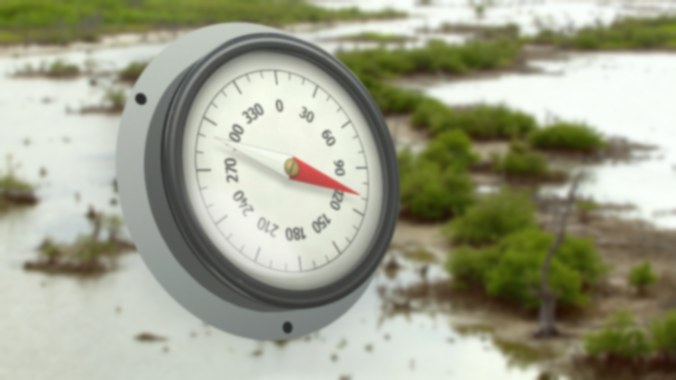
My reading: 110 (°)
